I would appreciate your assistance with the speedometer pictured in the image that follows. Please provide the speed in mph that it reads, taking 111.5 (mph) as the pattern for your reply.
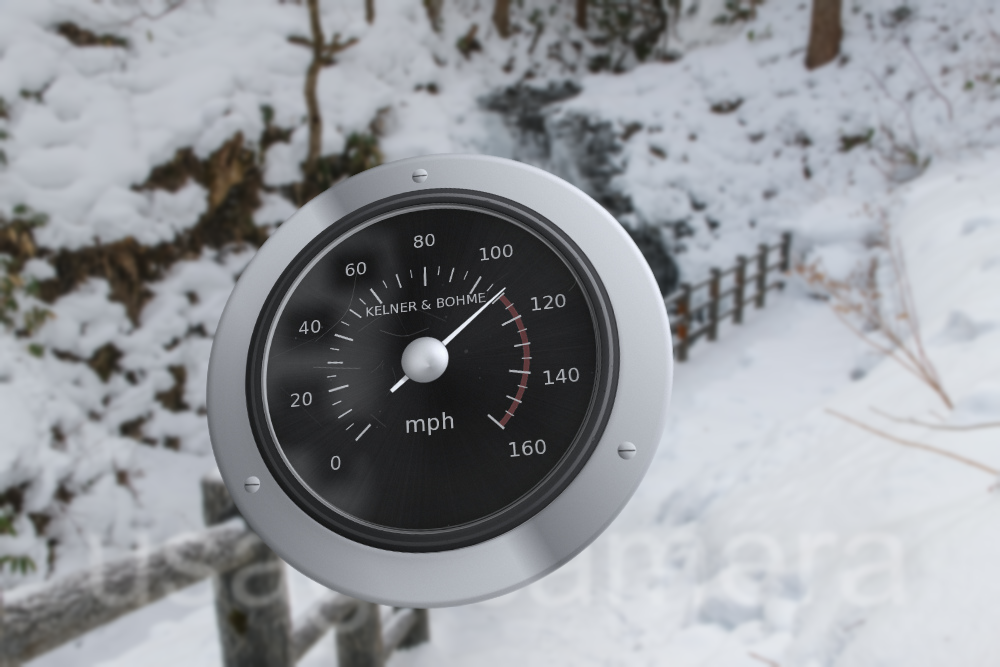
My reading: 110 (mph)
